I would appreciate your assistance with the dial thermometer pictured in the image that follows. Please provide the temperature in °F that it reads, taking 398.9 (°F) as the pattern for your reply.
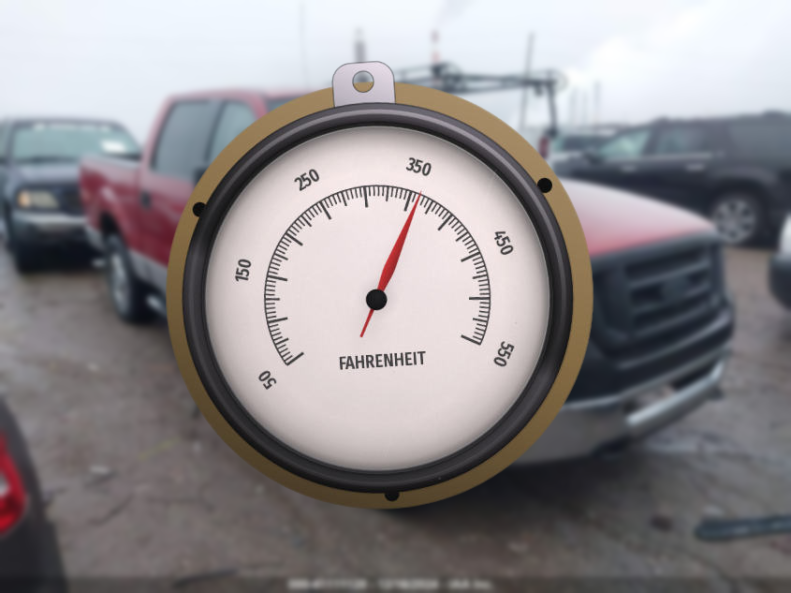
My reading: 360 (°F)
